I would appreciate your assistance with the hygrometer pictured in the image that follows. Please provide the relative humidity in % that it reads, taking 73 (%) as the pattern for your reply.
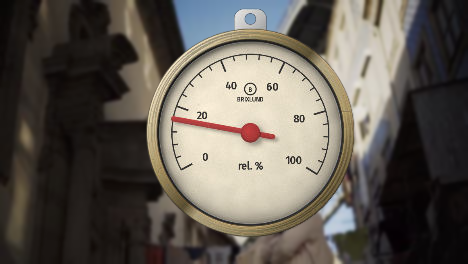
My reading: 16 (%)
